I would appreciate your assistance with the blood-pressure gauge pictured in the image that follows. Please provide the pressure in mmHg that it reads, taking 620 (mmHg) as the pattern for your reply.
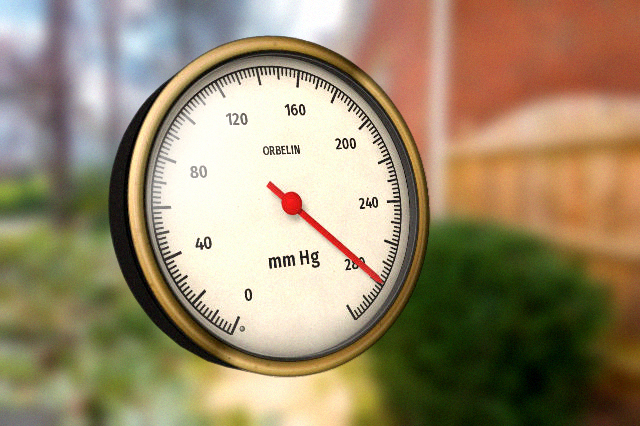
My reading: 280 (mmHg)
